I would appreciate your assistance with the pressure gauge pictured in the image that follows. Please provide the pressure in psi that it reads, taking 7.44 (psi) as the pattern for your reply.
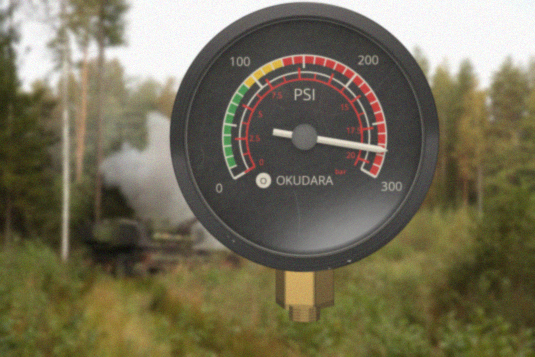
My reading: 275 (psi)
